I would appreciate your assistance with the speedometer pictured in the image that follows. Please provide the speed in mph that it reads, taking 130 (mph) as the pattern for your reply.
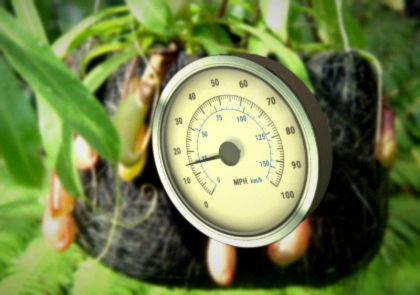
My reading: 15 (mph)
